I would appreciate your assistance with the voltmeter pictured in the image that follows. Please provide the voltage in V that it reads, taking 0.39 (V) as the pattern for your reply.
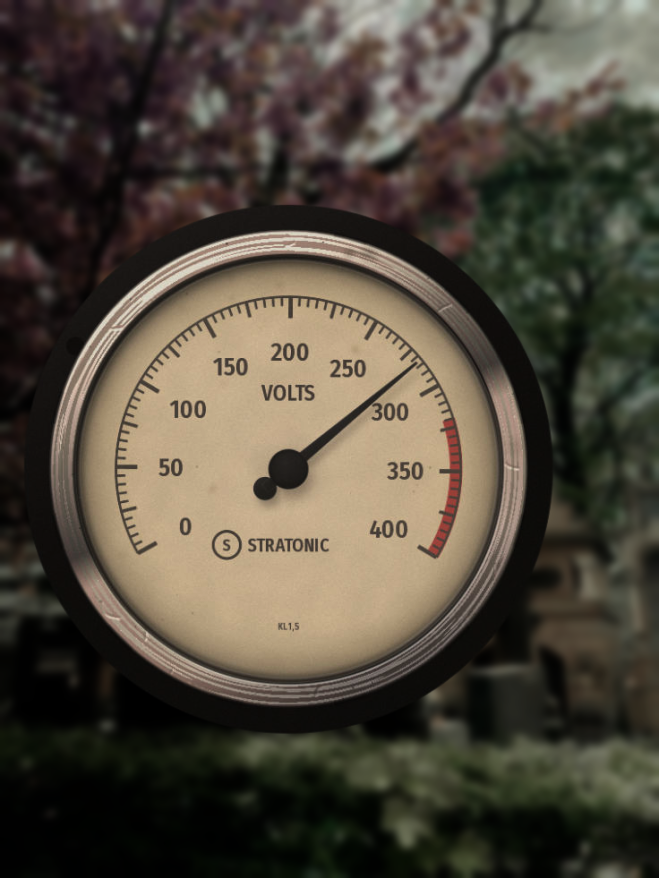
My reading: 282.5 (V)
